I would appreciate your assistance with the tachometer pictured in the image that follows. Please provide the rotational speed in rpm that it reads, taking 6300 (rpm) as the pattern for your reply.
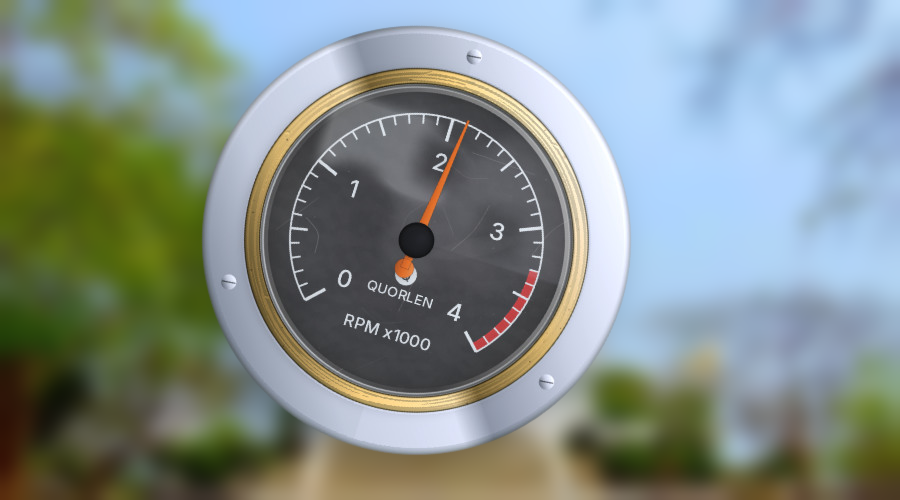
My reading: 2100 (rpm)
